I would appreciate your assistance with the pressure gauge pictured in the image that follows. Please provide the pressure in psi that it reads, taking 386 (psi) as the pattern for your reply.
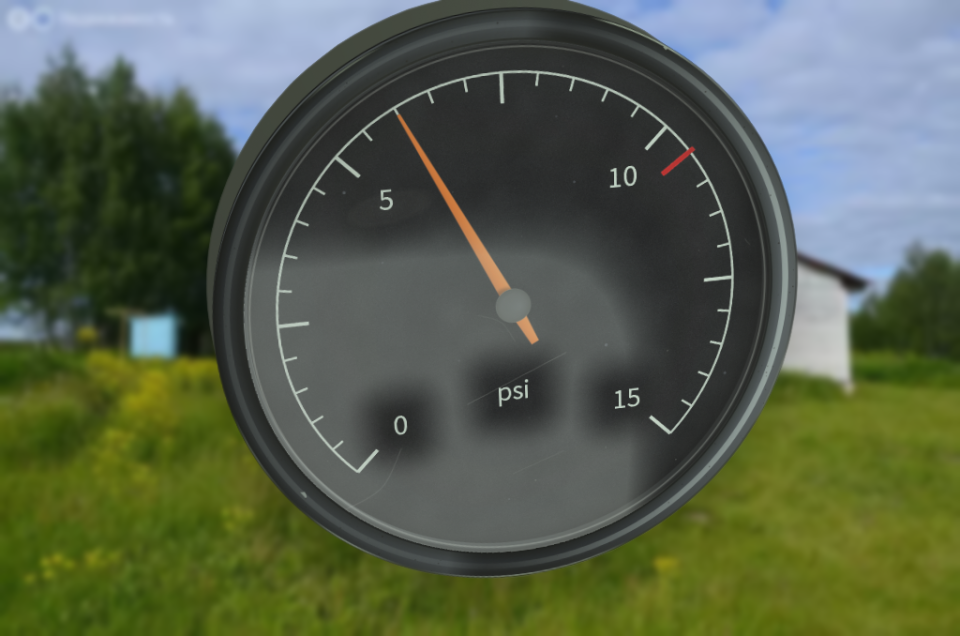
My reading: 6 (psi)
